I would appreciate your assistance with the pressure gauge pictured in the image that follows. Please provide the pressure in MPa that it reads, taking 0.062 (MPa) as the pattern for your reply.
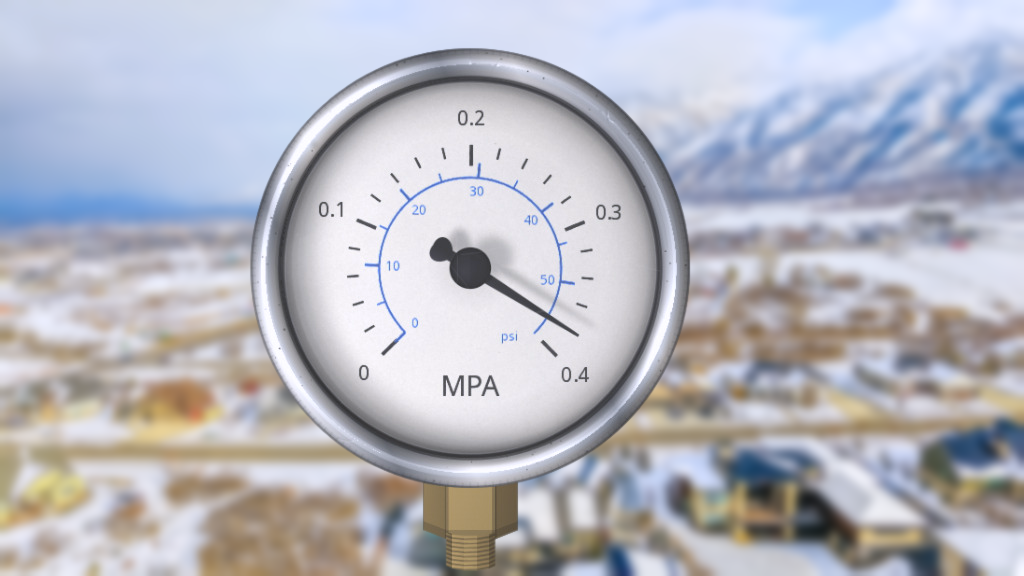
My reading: 0.38 (MPa)
